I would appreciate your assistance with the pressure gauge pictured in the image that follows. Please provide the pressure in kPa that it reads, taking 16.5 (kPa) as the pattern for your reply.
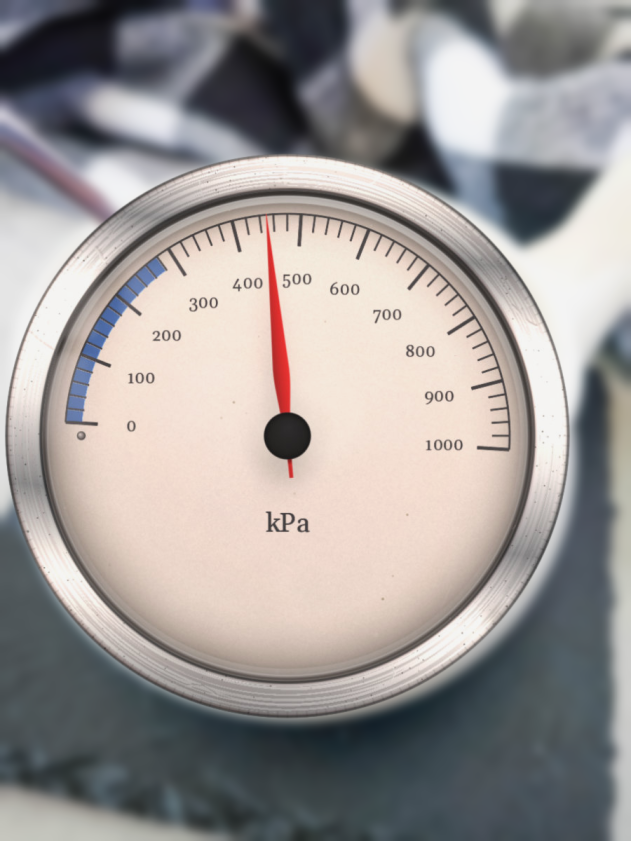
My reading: 450 (kPa)
